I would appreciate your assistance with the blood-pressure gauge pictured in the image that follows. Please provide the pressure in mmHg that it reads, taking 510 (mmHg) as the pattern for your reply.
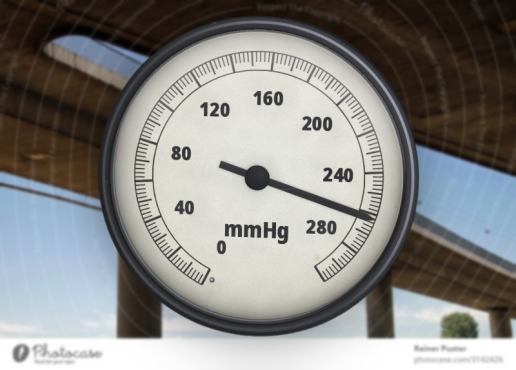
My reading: 262 (mmHg)
